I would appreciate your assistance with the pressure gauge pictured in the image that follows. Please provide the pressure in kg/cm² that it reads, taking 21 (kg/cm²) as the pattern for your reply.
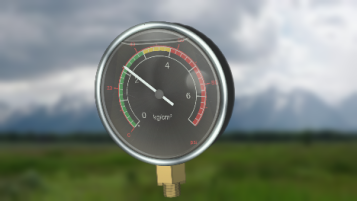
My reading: 2.2 (kg/cm²)
